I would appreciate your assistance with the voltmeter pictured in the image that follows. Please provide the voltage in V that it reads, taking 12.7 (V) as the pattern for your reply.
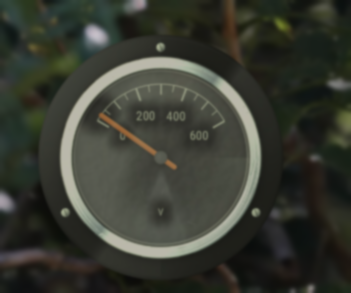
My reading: 25 (V)
